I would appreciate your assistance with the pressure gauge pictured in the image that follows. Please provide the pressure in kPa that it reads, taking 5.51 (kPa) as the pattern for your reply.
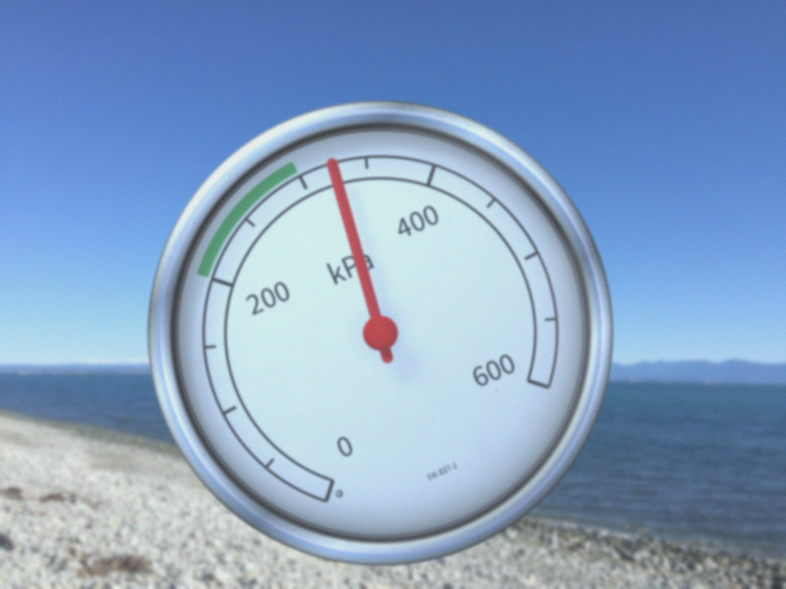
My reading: 325 (kPa)
